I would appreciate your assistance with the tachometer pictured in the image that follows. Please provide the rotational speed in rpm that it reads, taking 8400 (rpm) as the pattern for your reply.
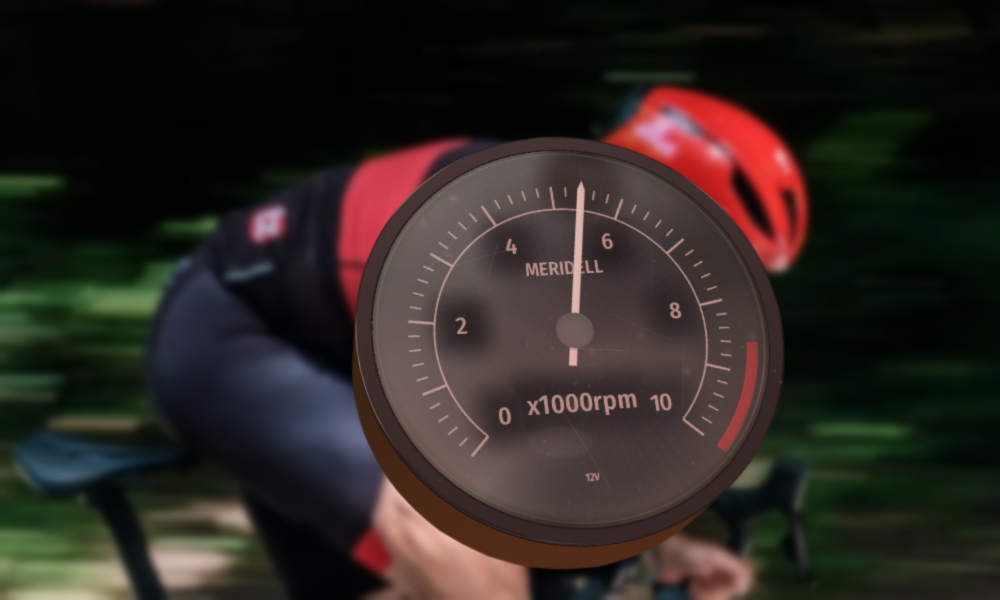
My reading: 5400 (rpm)
